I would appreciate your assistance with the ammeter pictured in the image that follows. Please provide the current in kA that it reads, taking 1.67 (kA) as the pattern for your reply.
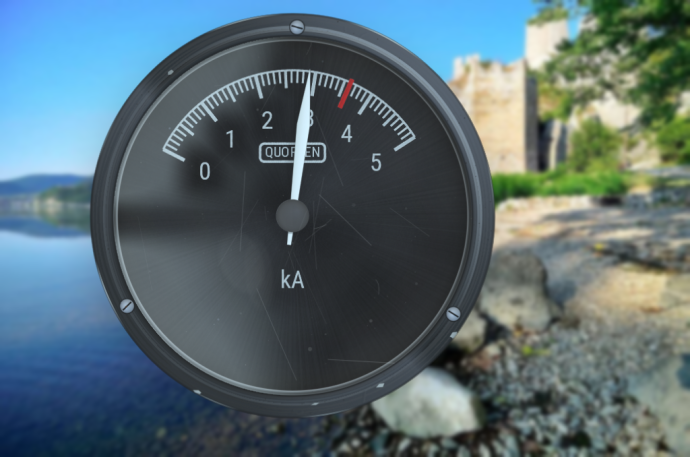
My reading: 2.9 (kA)
